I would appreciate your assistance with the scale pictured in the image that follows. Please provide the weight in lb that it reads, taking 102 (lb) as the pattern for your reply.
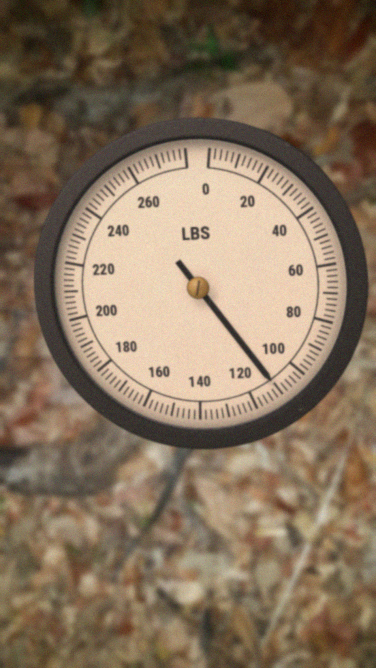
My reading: 110 (lb)
